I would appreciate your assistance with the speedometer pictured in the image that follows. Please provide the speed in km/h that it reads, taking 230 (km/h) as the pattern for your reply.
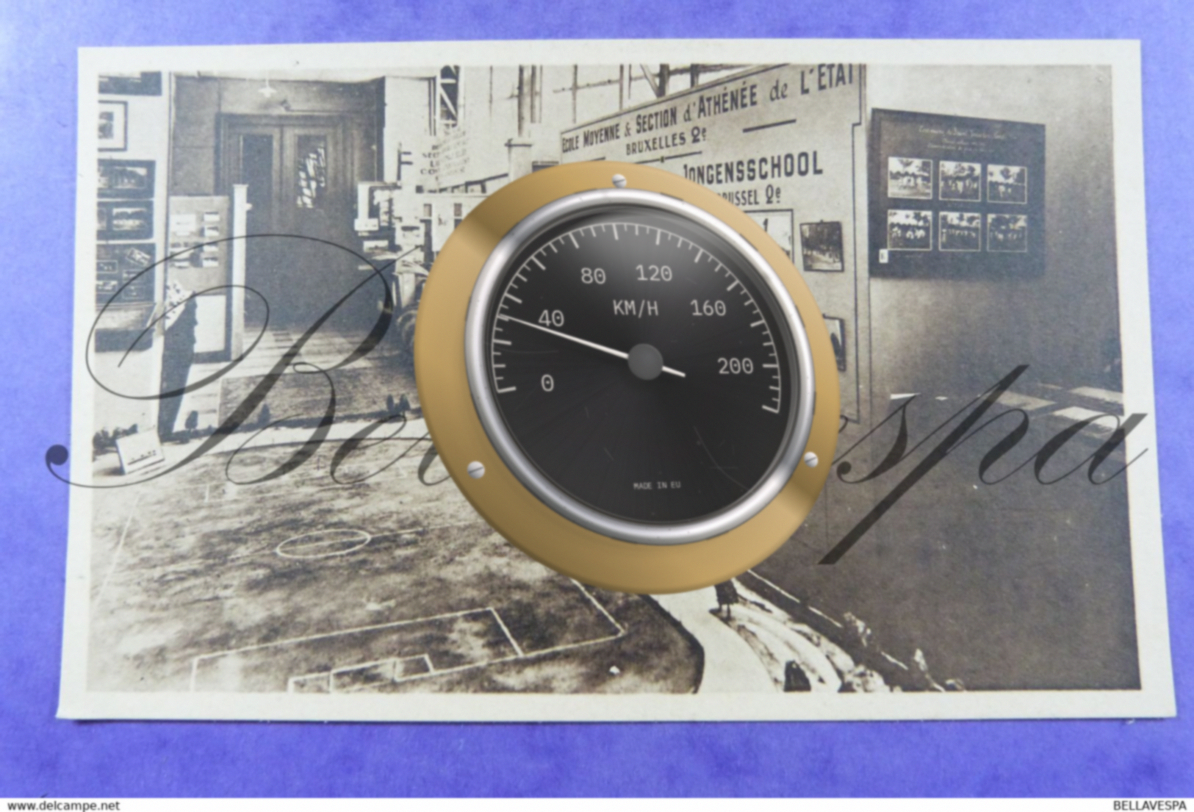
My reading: 30 (km/h)
